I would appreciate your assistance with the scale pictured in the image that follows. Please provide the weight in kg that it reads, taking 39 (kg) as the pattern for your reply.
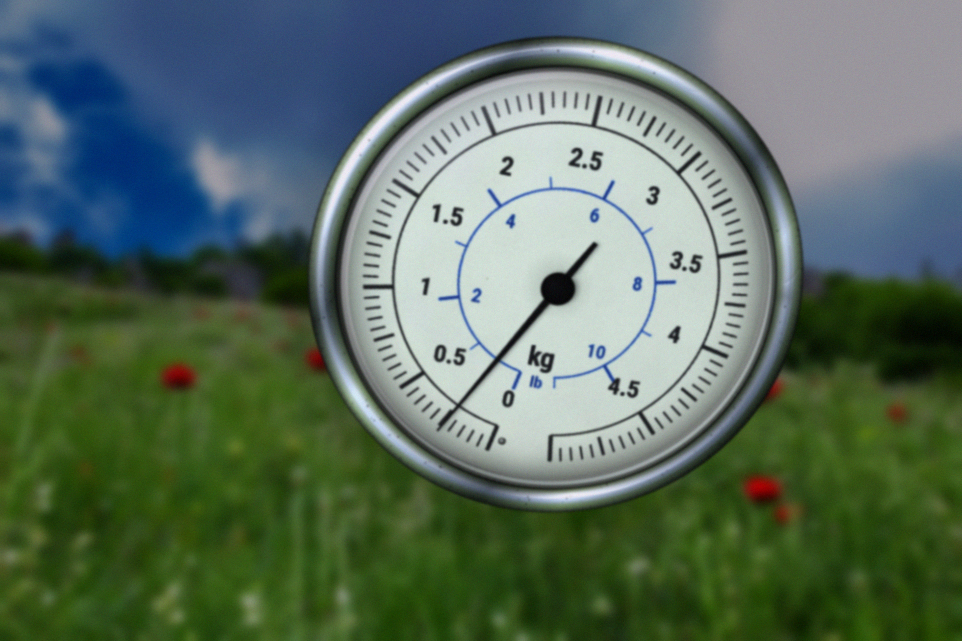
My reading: 0.25 (kg)
